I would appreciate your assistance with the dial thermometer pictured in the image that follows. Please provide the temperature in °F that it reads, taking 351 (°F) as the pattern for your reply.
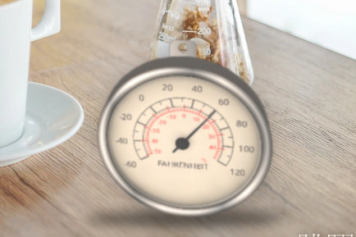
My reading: 60 (°F)
